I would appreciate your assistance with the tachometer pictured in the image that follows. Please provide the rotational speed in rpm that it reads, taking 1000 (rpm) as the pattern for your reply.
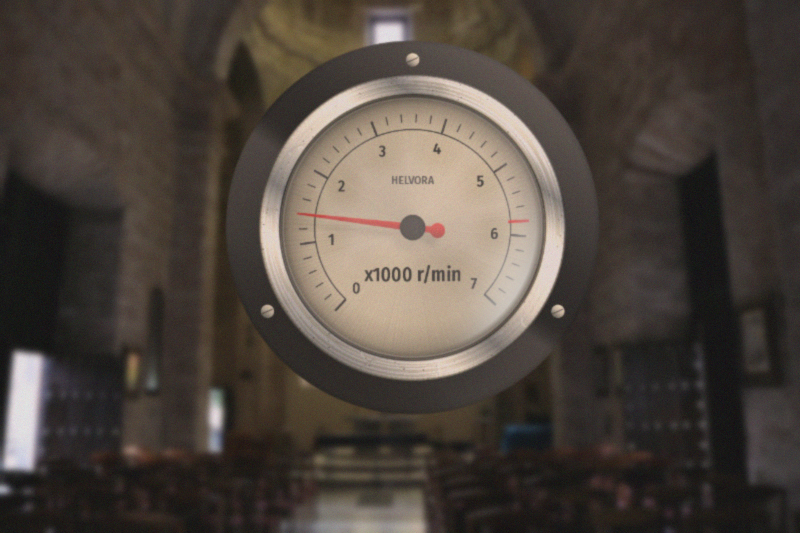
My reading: 1400 (rpm)
